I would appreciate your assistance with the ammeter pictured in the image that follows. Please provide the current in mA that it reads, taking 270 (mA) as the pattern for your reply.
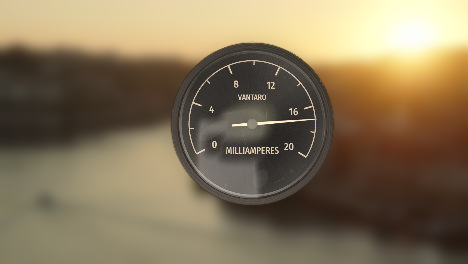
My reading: 17 (mA)
